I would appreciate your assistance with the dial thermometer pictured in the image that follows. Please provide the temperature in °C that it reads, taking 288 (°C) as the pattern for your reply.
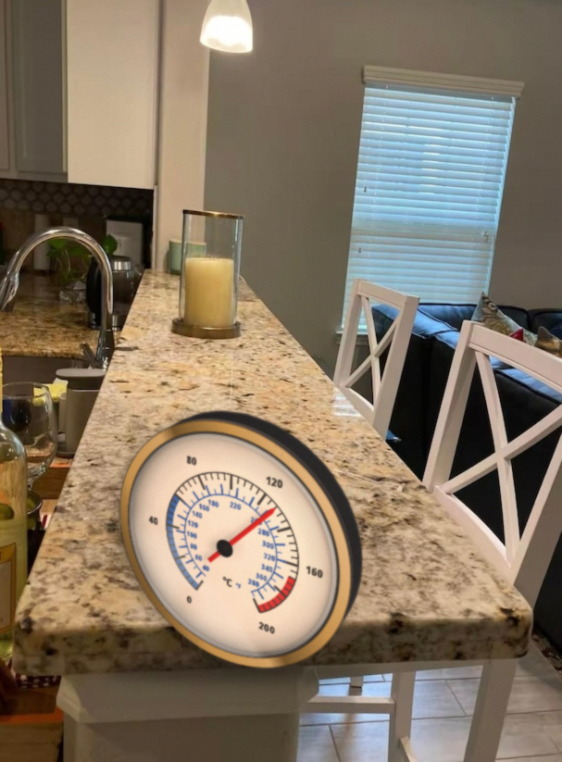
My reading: 128 (°C)
